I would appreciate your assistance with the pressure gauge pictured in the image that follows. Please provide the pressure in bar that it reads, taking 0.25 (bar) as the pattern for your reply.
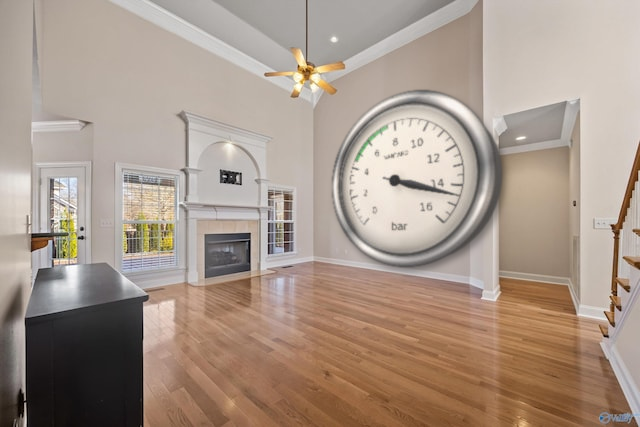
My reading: 14.5 (bar)
